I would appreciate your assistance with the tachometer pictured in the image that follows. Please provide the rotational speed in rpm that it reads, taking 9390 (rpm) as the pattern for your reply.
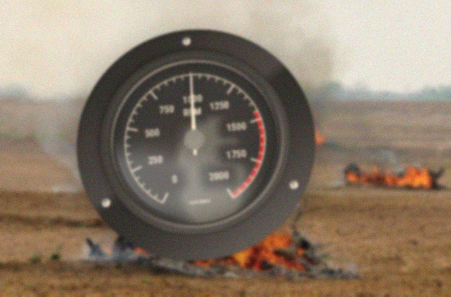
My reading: 1000 (rpm)
